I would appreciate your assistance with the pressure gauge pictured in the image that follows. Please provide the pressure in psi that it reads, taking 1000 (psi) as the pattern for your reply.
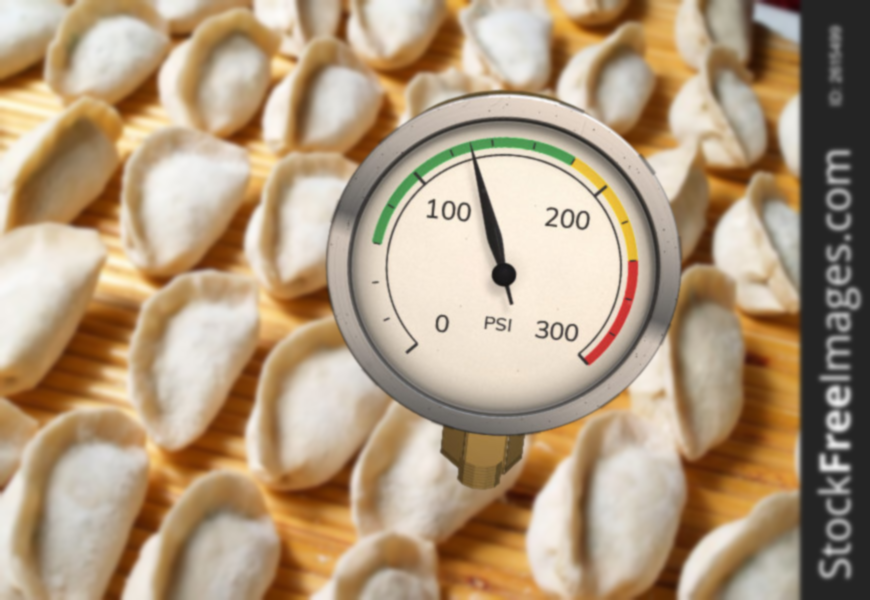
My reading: 130 (psi)
